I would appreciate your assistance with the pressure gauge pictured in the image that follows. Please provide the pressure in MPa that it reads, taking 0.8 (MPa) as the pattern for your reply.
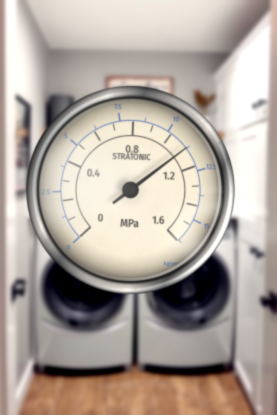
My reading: 1.1 (MPa)
